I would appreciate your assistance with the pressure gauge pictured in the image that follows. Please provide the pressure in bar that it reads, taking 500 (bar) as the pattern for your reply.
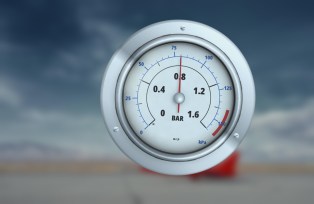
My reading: 0.8 (bar)
